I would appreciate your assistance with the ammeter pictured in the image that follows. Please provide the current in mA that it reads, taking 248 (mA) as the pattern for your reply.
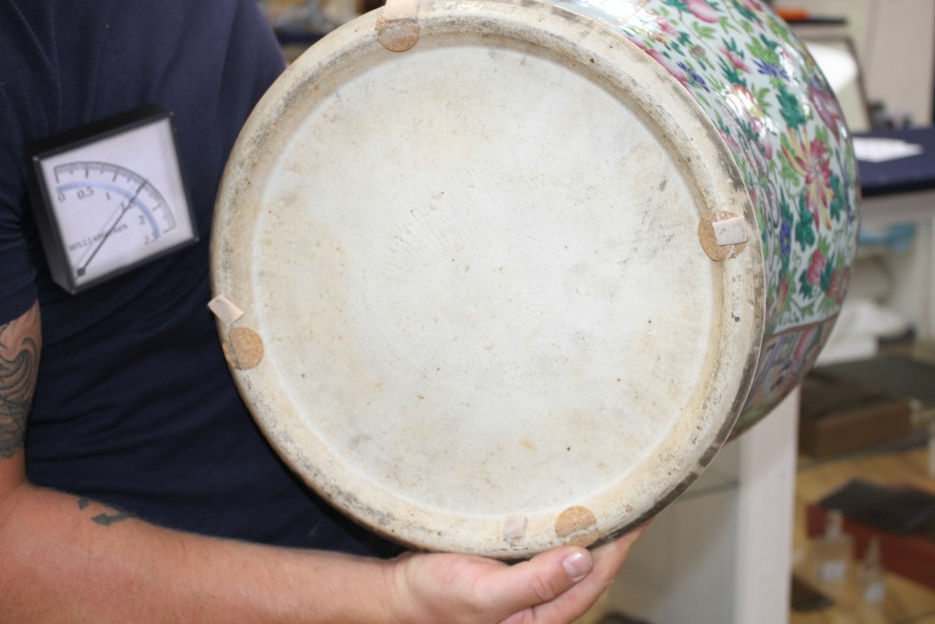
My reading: 1.5 (mA)
